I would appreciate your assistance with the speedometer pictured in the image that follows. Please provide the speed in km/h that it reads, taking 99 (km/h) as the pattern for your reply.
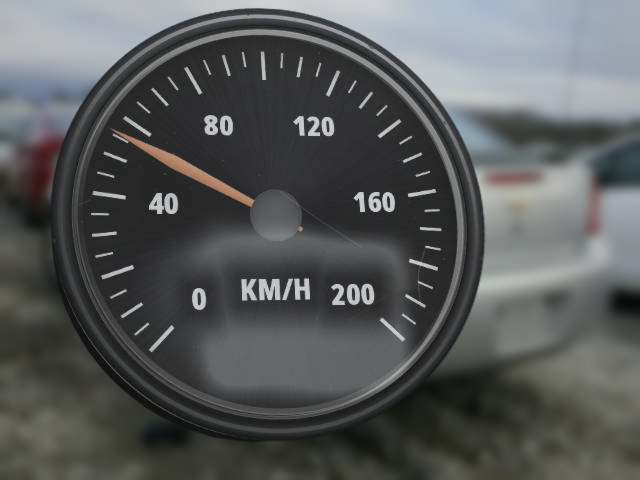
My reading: 55 (km/h)
